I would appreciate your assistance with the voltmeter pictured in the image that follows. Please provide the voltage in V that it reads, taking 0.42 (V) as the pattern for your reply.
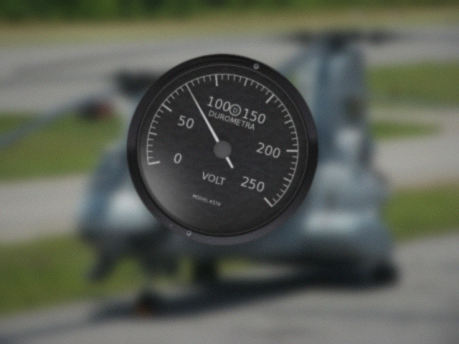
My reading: 75 (V)
